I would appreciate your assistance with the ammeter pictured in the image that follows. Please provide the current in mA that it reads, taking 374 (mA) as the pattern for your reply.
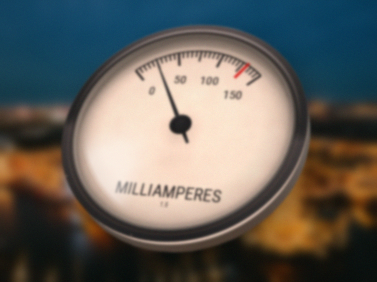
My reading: 25 (mA)
